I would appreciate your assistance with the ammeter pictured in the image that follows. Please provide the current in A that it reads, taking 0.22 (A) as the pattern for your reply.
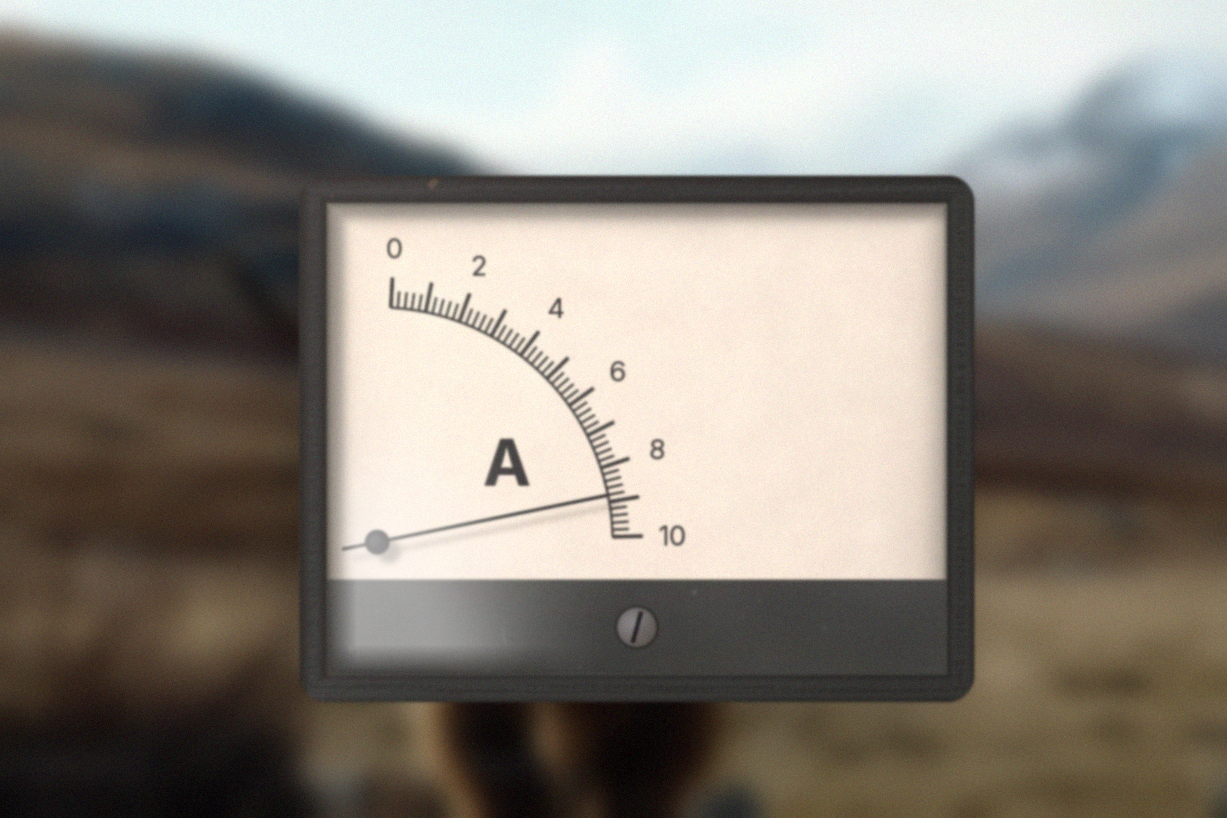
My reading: 8.8 (A)
